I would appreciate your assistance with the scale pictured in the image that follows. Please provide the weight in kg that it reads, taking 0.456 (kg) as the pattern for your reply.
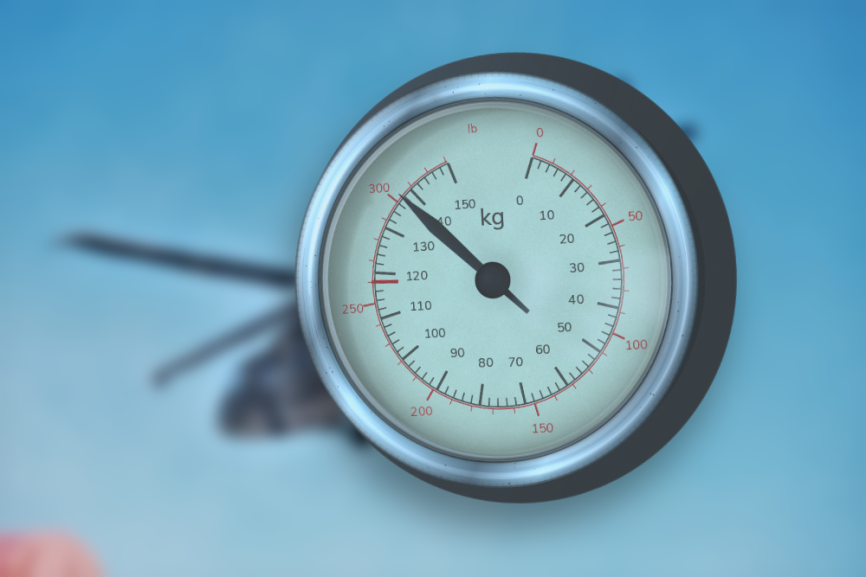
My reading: 138 (kg)
